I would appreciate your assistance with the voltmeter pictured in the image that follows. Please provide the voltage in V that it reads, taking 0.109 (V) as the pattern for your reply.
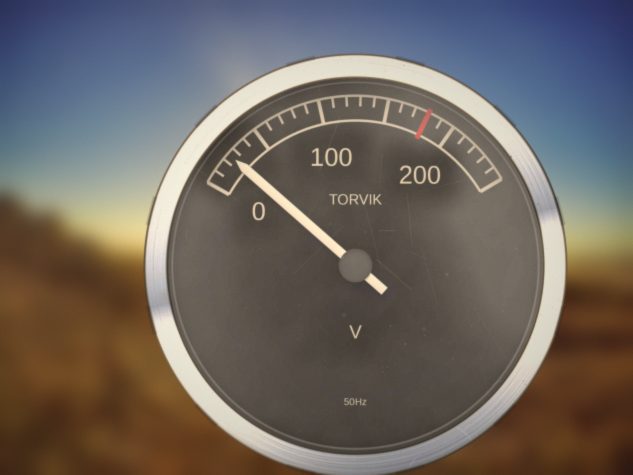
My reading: 25 (V)
